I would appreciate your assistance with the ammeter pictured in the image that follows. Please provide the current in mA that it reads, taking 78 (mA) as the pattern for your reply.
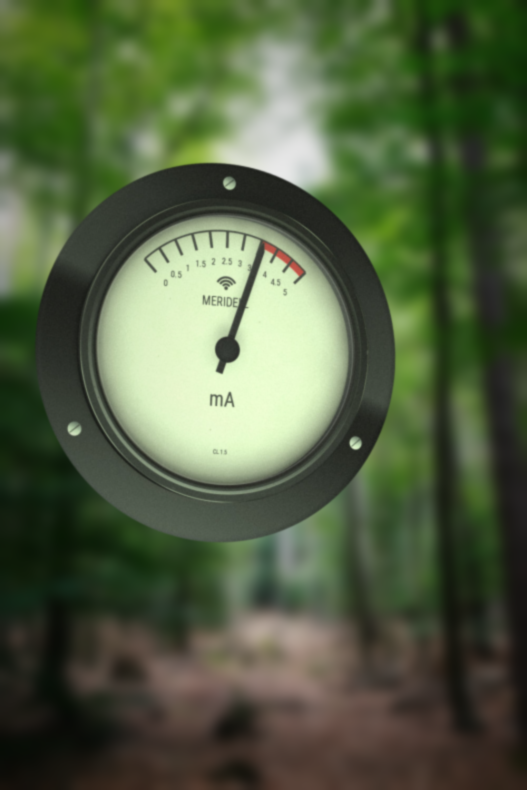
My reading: 3.5 (mA)
